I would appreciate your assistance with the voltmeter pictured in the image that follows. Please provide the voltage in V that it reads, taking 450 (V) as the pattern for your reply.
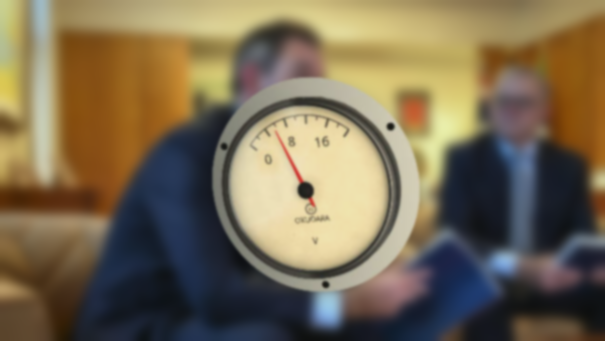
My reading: 6 (V)
